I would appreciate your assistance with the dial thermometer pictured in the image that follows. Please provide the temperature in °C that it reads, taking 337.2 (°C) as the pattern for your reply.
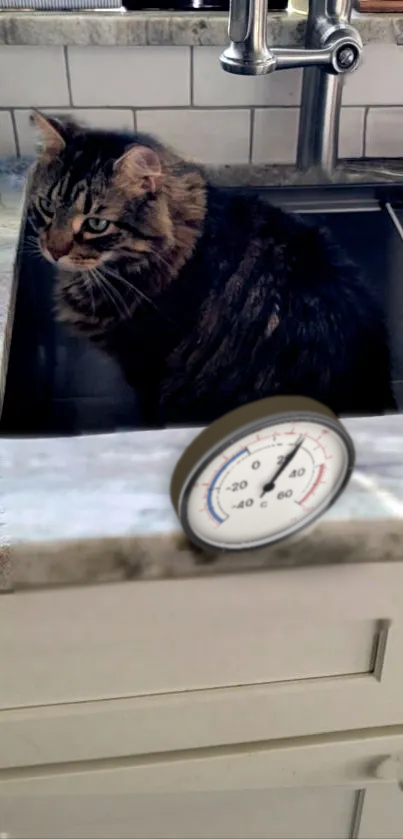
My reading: 20 (°C)
